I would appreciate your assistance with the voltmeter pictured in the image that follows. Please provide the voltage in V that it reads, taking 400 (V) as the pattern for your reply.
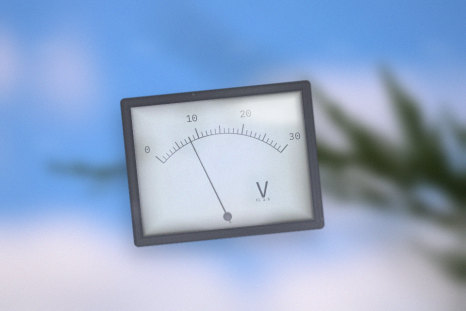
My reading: 8 (V)
